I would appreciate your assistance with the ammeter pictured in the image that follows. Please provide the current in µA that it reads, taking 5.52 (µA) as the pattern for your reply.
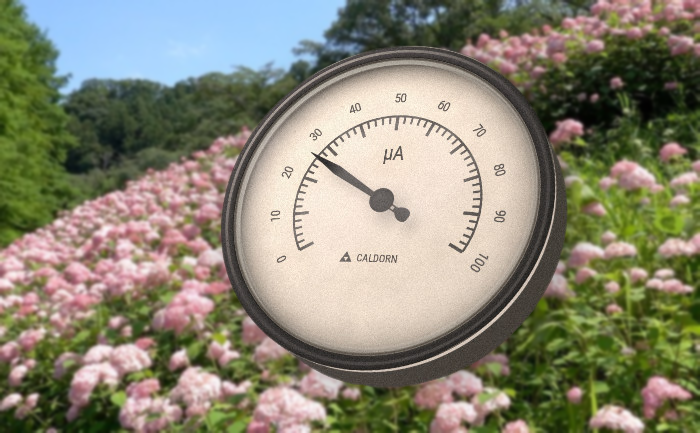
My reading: 26 (µA)
